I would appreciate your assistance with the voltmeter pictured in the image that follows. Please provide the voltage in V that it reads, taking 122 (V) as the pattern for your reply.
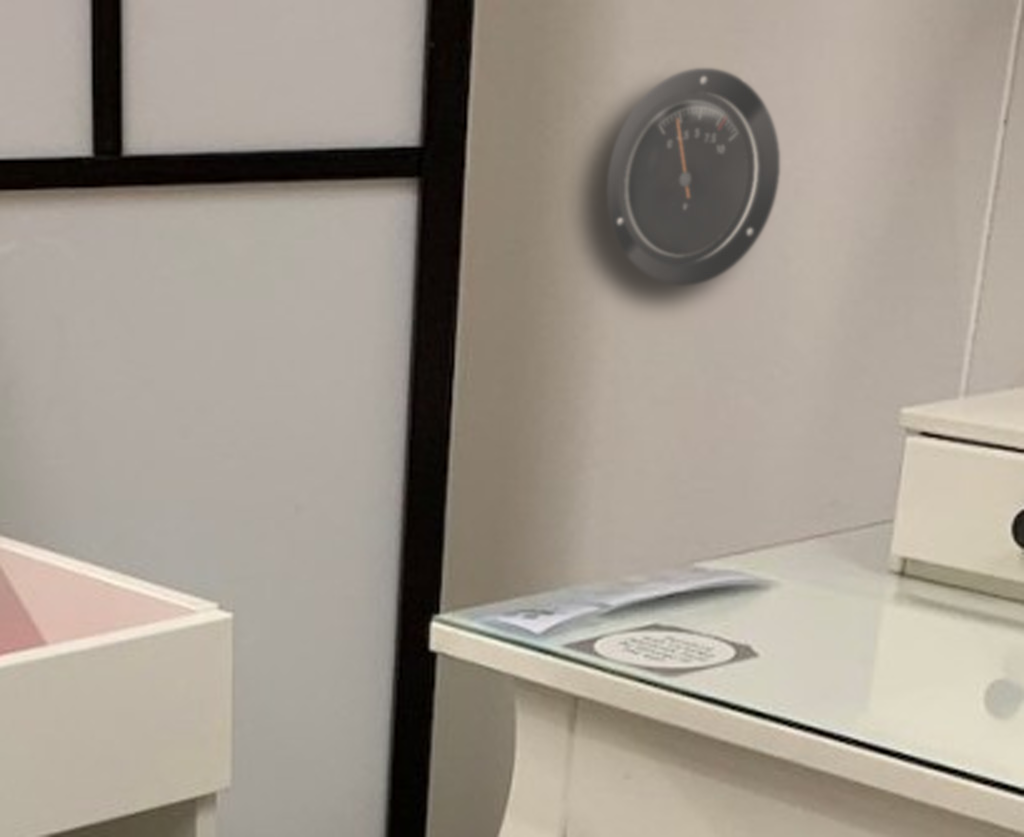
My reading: 2.5 (V)
